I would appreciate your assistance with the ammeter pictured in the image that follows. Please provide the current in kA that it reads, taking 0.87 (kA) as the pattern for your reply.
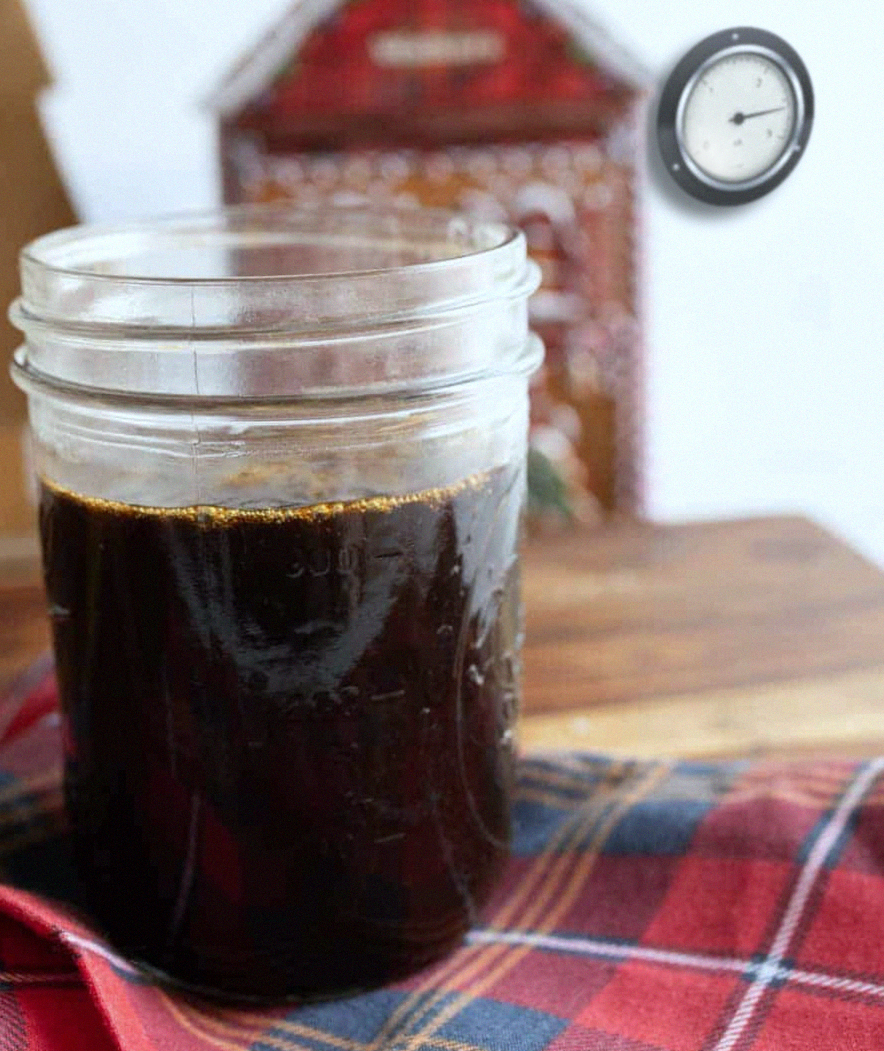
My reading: 2.6 (kA)
